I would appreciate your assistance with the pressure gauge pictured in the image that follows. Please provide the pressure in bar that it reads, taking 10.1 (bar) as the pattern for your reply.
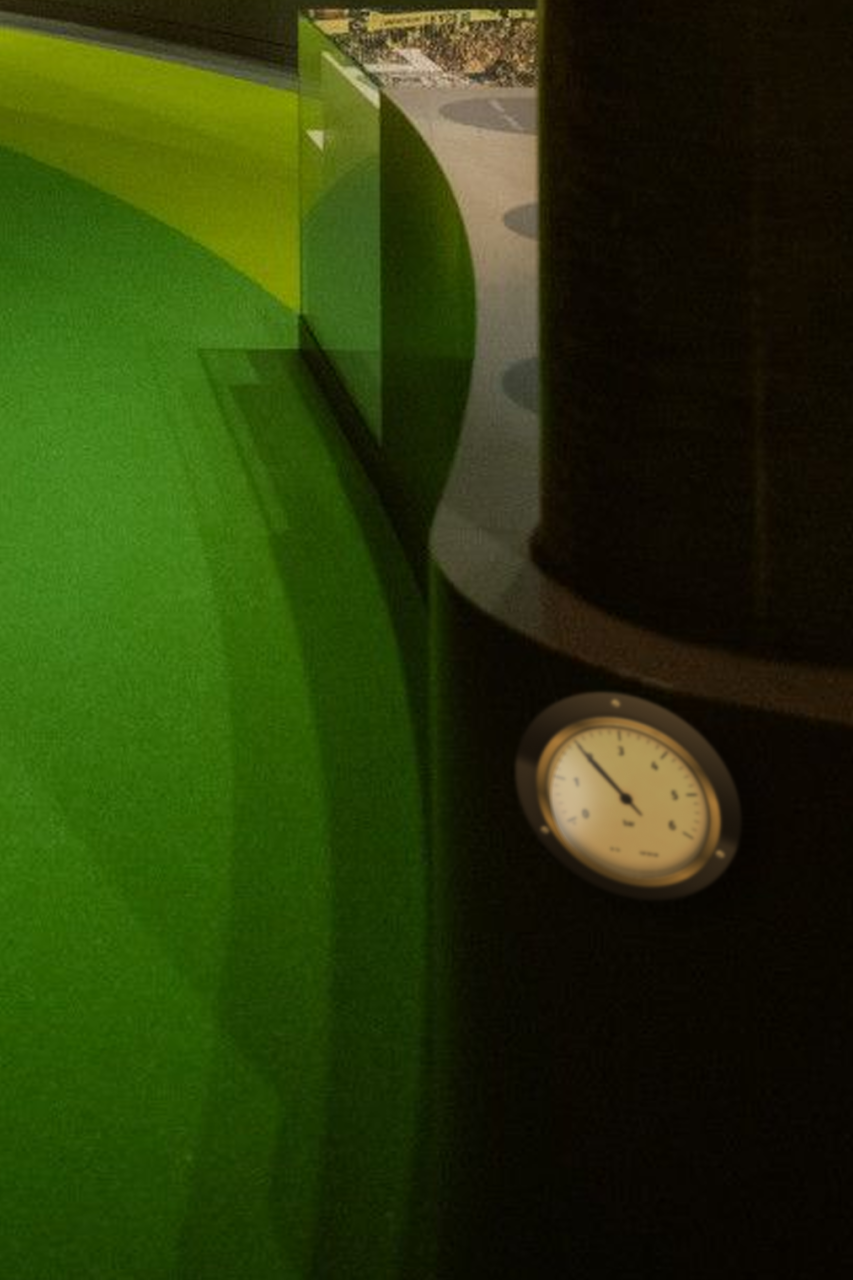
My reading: 2 (bar)
